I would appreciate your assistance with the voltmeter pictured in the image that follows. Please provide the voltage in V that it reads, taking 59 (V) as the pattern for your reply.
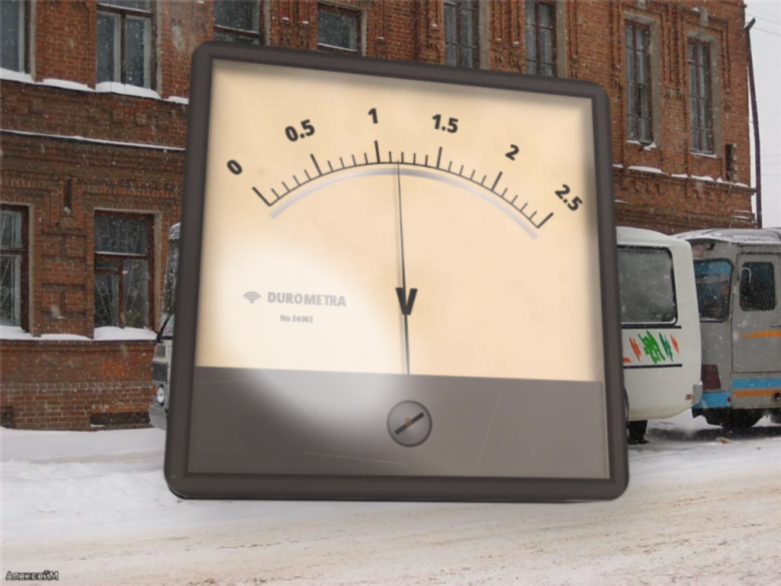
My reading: 1.15 (V)
